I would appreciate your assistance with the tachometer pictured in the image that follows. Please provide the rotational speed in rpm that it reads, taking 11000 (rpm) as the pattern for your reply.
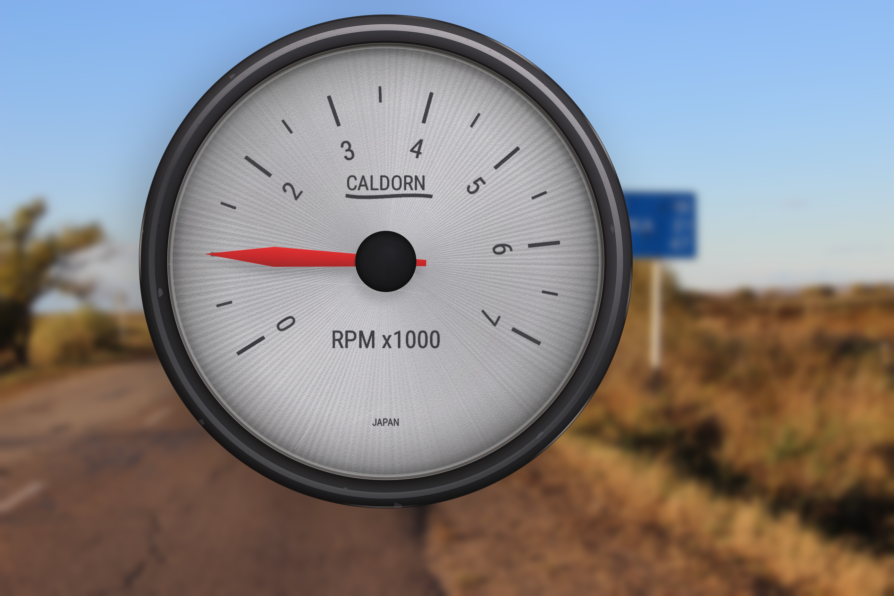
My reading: 1000 (rpm)
